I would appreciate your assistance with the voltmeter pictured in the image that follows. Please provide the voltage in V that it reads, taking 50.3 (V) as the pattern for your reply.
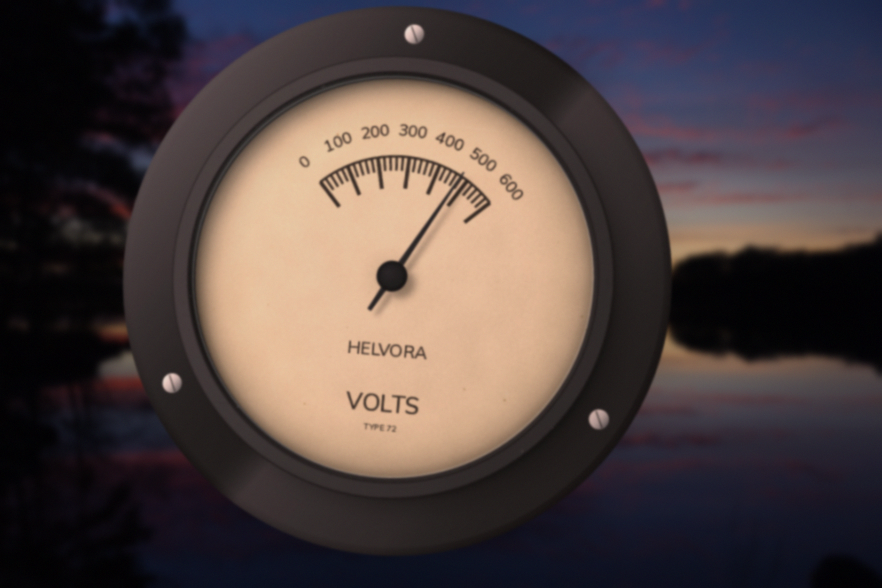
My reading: 480 (V)
